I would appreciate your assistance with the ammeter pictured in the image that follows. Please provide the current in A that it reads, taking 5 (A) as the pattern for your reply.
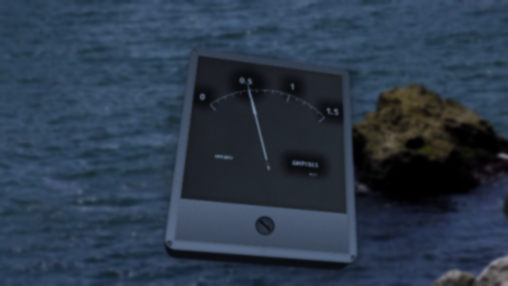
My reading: 0.5 (A)
